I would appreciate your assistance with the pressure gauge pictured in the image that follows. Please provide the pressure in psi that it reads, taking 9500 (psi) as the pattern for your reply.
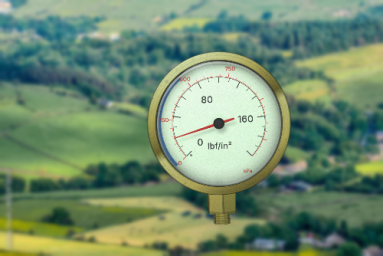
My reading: 20 (psi)
